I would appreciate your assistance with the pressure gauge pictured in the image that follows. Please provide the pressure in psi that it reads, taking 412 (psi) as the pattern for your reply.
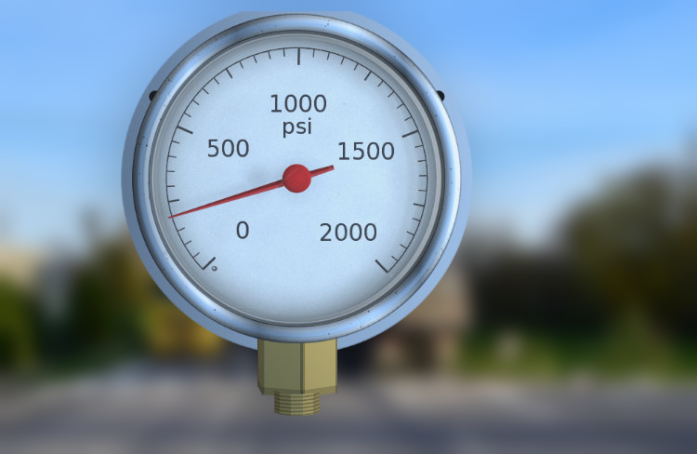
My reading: 200 (psi)
